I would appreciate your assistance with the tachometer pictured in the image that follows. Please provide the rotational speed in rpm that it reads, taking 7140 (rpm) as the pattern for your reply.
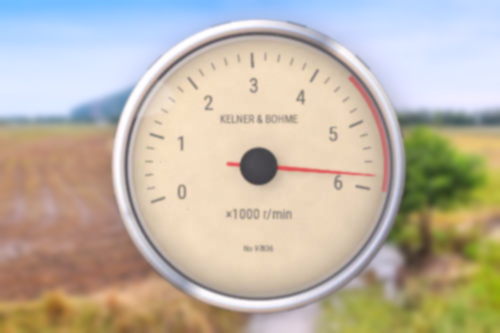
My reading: 5800 (rpm)
